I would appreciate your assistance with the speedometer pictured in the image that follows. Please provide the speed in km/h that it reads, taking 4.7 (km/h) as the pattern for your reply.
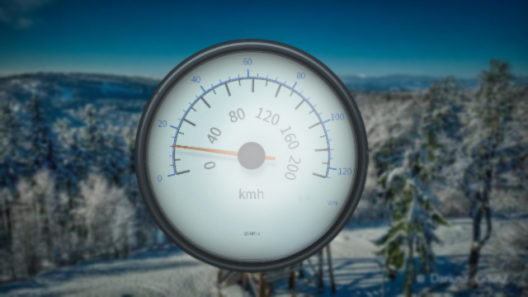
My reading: 20 (km/h)
